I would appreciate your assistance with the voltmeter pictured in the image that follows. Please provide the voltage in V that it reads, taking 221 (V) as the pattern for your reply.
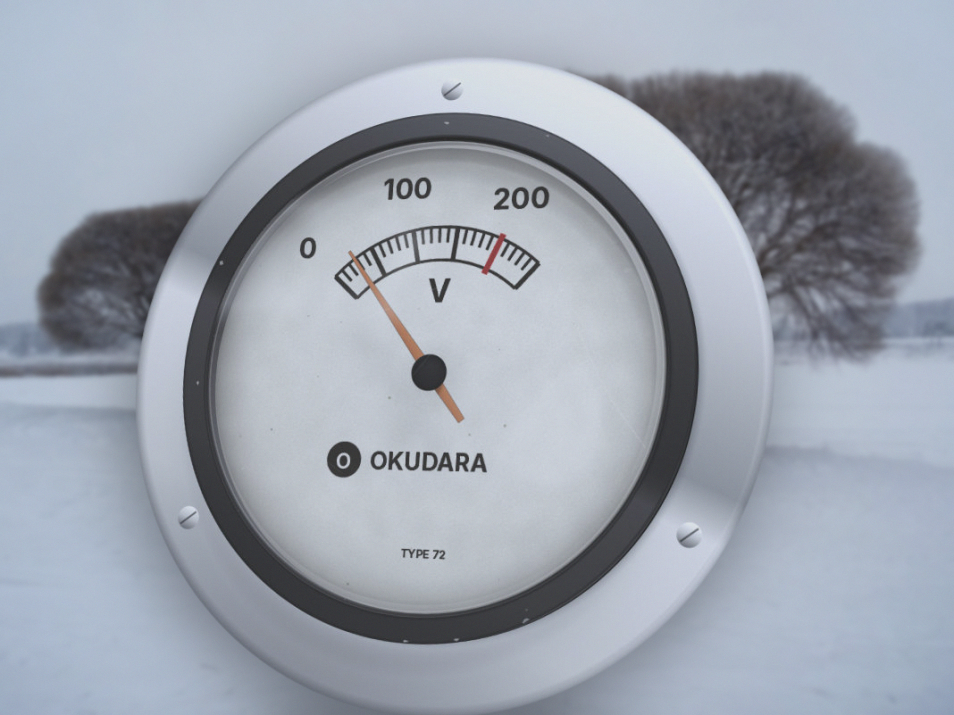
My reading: 30 (V)
